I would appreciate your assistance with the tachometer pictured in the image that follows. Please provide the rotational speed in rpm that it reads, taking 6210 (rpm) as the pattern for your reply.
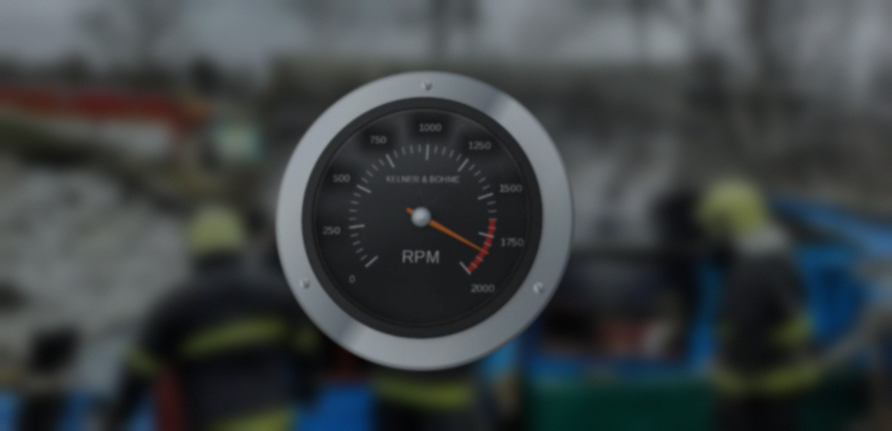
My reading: 1850 (rpm)
